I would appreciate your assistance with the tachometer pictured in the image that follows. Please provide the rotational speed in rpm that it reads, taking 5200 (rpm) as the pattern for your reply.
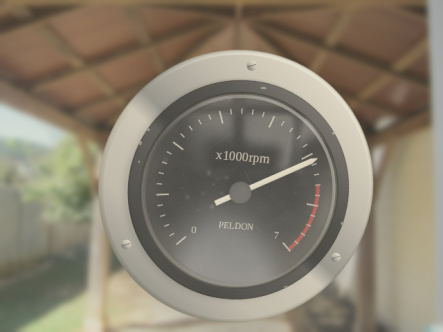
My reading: 5100 (rpm)
